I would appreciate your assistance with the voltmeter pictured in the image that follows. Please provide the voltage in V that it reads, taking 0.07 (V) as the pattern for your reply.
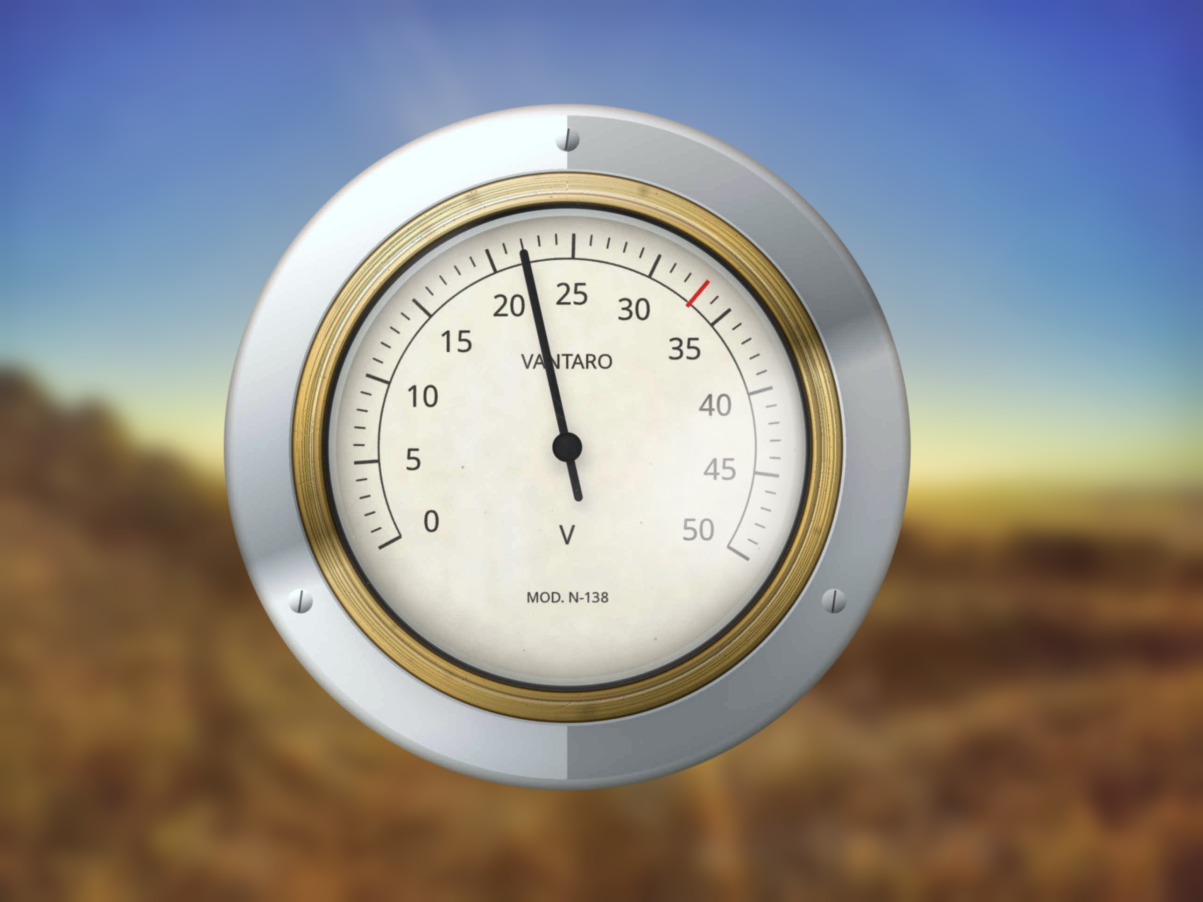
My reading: 22 (V)
